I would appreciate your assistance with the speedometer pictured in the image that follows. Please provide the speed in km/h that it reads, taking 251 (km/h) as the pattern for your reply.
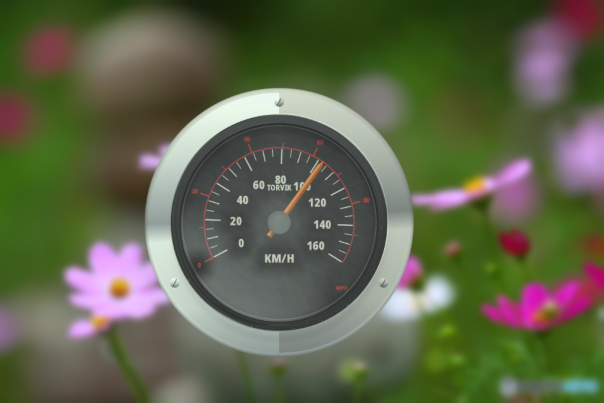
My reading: 102.5 (km/h)
